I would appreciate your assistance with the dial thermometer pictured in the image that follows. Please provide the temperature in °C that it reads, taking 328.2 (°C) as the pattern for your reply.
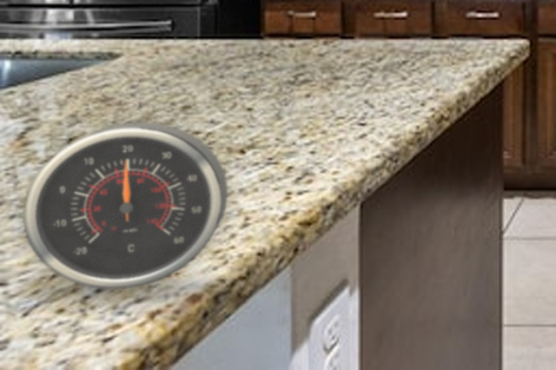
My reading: 20 (°C)
